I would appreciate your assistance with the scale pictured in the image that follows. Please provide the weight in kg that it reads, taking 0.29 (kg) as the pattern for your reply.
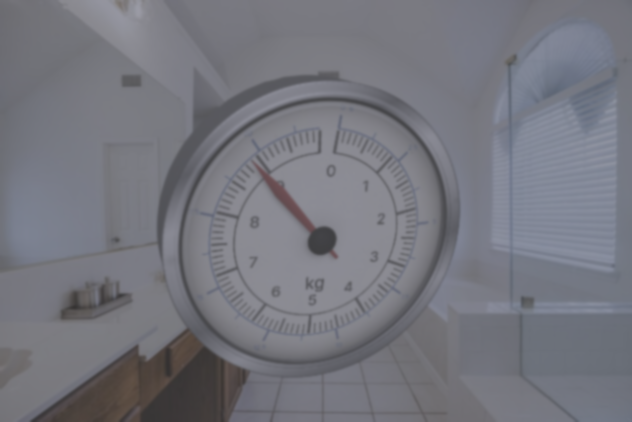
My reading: 8.9 (kg)
